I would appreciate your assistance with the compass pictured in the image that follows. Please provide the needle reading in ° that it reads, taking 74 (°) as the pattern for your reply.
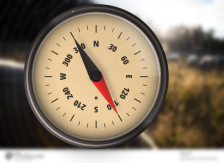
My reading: 150 (°)
